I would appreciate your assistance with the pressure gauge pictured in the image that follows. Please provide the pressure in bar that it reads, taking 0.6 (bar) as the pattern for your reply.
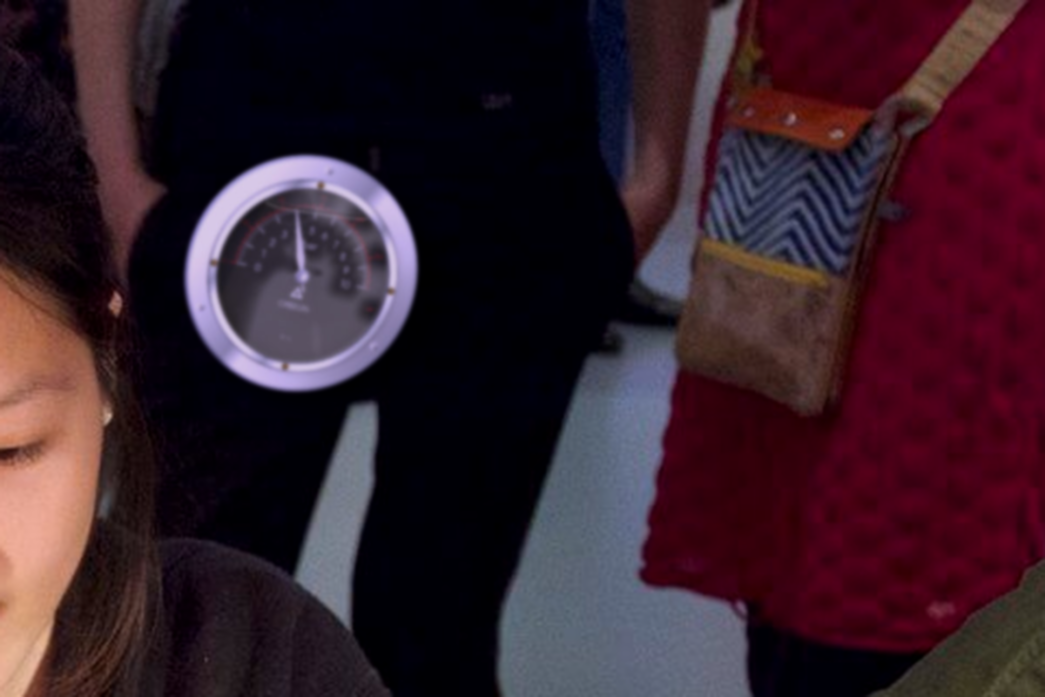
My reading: 4 (bar)
